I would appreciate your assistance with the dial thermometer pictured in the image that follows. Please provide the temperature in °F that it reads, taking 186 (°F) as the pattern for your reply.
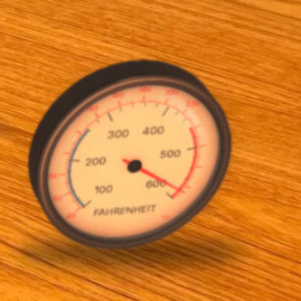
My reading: 580 (°F)
